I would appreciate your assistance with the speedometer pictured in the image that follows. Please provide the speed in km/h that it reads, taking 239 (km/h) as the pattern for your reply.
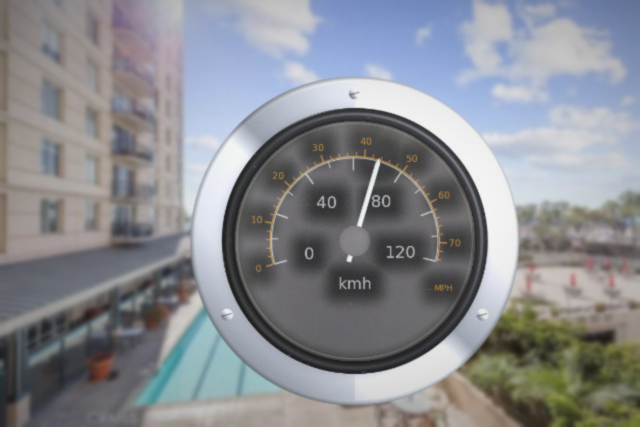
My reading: 70 (km/h)
